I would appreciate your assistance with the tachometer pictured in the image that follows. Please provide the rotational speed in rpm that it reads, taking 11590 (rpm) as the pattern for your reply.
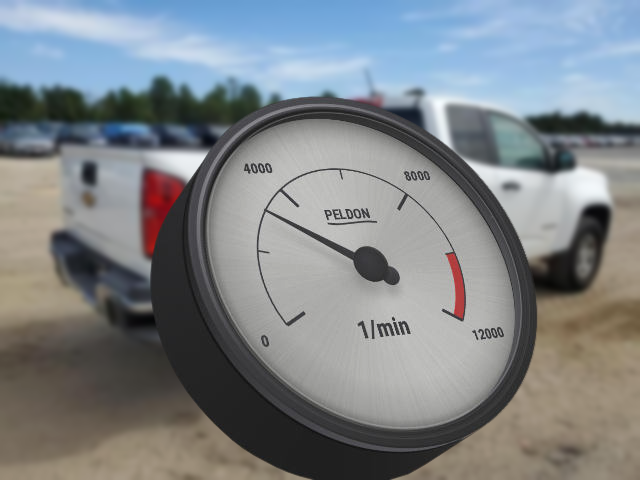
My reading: 3000 (rpm)
